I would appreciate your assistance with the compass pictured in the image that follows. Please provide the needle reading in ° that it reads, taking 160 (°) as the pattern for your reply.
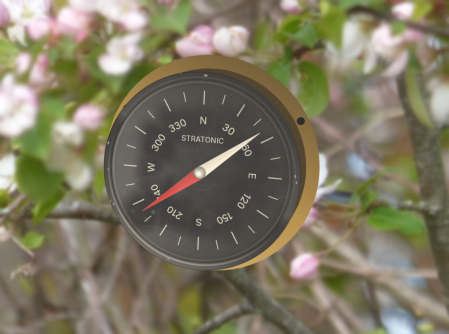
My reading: 232.5 (°)
